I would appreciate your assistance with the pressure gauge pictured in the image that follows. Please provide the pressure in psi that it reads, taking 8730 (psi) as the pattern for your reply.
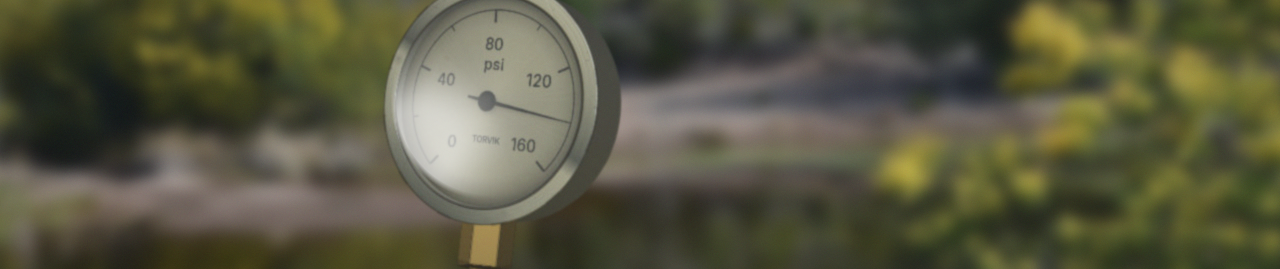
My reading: 140 (psi)
